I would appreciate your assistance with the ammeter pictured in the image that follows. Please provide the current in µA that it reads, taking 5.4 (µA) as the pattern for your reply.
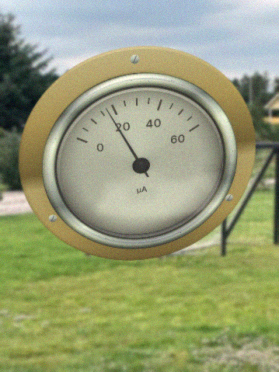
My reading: 17.5 (µA)
